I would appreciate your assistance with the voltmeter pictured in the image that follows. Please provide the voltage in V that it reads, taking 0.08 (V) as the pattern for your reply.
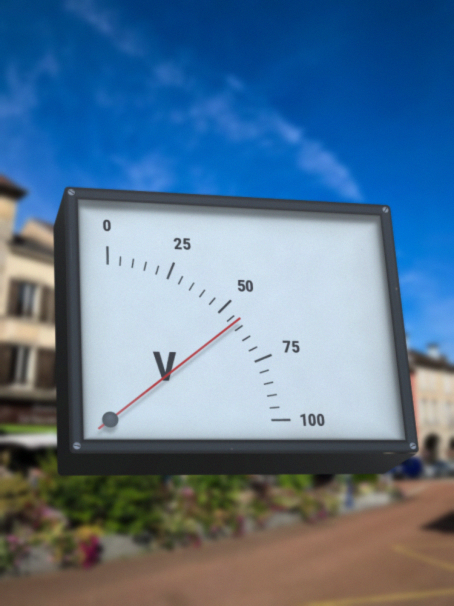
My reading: 57.5 (V)
